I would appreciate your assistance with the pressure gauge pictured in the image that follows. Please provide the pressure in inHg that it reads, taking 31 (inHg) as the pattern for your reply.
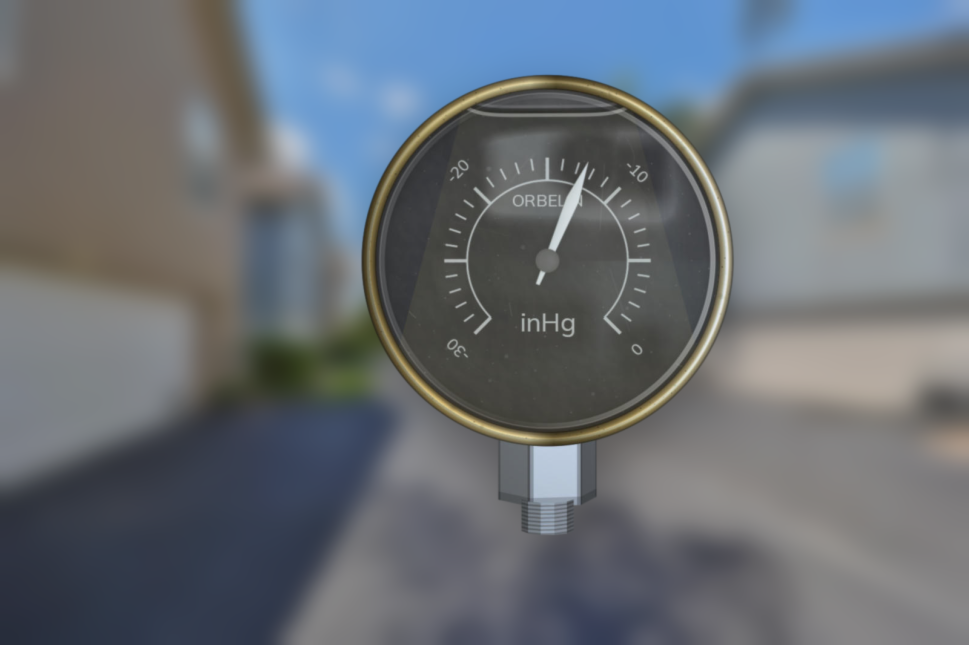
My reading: -12.5 (inHg)
